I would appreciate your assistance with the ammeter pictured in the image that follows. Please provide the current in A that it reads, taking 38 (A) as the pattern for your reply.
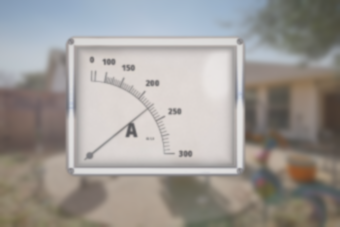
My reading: 225 (A)
